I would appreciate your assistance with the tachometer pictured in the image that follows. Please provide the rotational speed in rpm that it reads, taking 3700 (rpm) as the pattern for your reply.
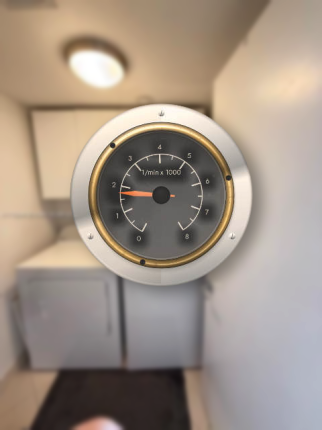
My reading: 1750 (rpm)
